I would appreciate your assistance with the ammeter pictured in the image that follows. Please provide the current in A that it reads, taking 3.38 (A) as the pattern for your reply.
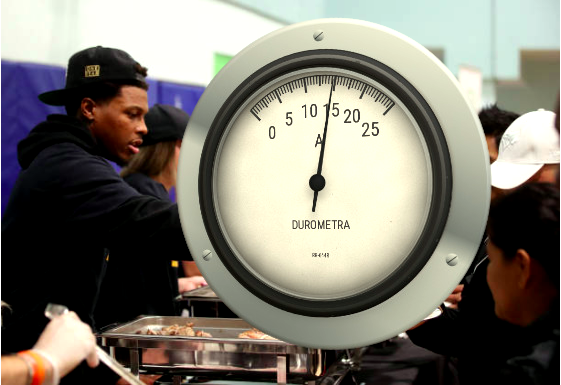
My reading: 15 (A)
